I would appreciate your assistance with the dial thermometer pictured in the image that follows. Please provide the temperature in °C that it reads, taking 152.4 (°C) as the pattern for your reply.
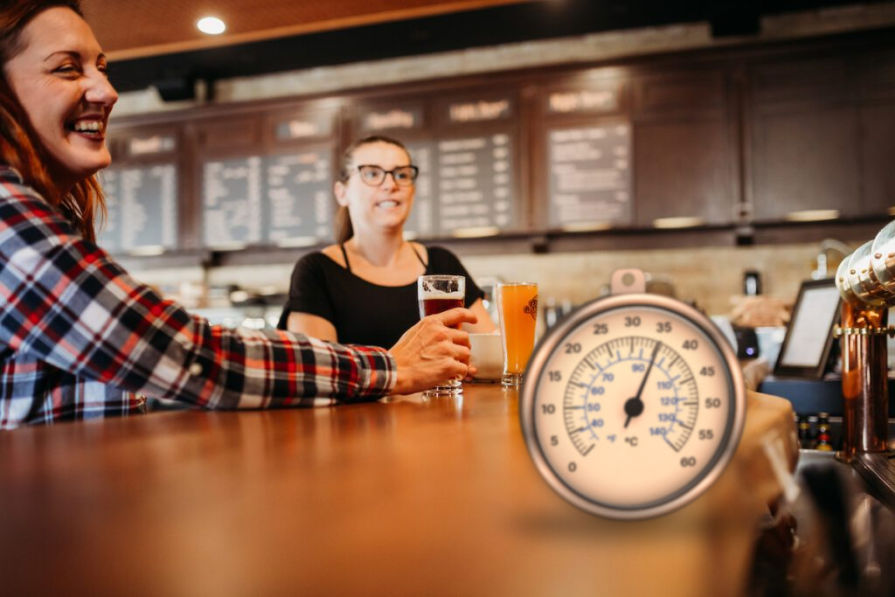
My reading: 35 (°C)
